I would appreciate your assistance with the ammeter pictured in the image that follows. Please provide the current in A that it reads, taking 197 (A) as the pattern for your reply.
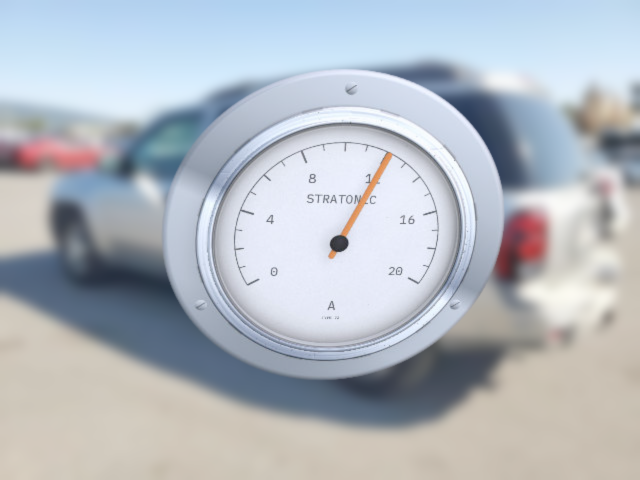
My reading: 12 (A)
